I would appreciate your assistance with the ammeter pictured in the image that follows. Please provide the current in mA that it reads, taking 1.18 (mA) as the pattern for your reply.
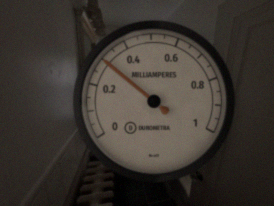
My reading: 0.3 (mA)
